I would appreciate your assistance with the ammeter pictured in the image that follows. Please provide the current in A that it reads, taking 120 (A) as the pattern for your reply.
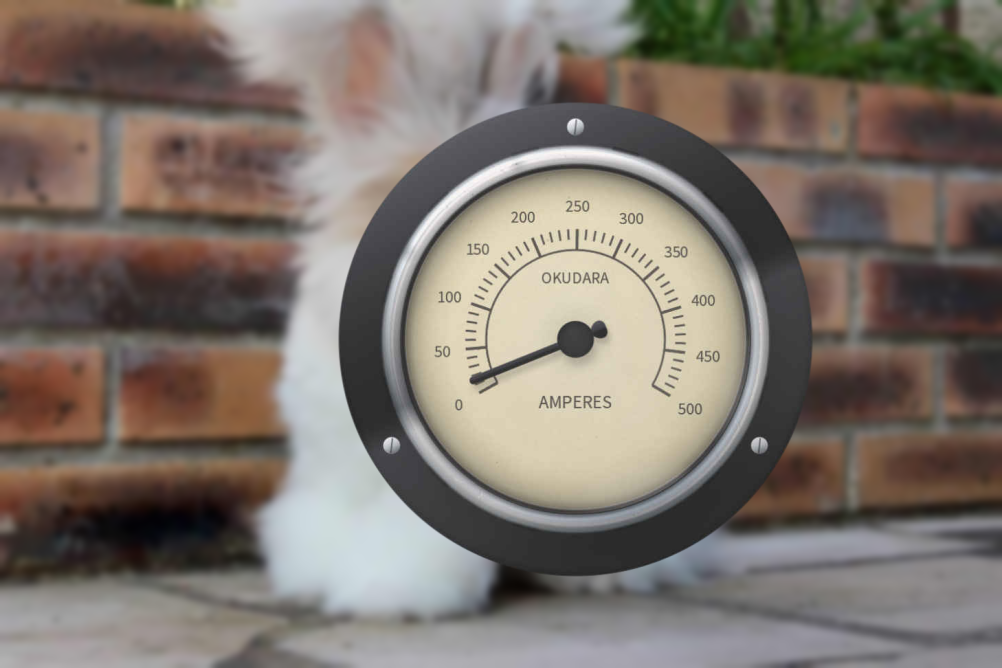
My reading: 15 (A)
